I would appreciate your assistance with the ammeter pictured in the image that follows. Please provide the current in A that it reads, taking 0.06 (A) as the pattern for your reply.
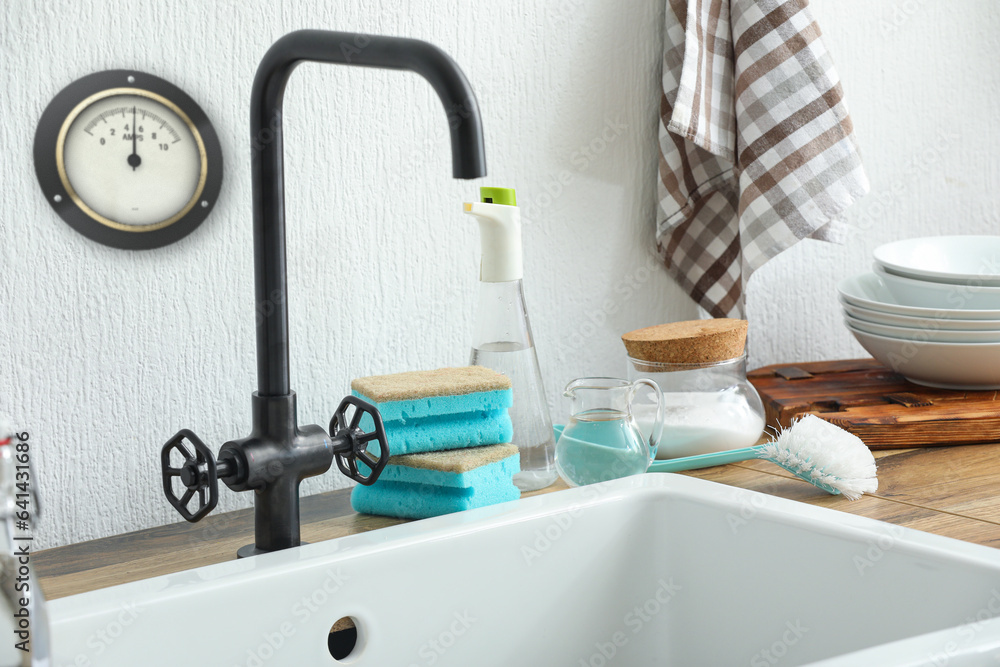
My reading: 5 (A)
